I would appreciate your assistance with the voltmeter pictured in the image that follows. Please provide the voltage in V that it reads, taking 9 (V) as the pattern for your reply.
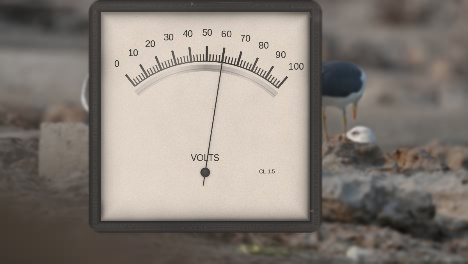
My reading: 60 (V)
